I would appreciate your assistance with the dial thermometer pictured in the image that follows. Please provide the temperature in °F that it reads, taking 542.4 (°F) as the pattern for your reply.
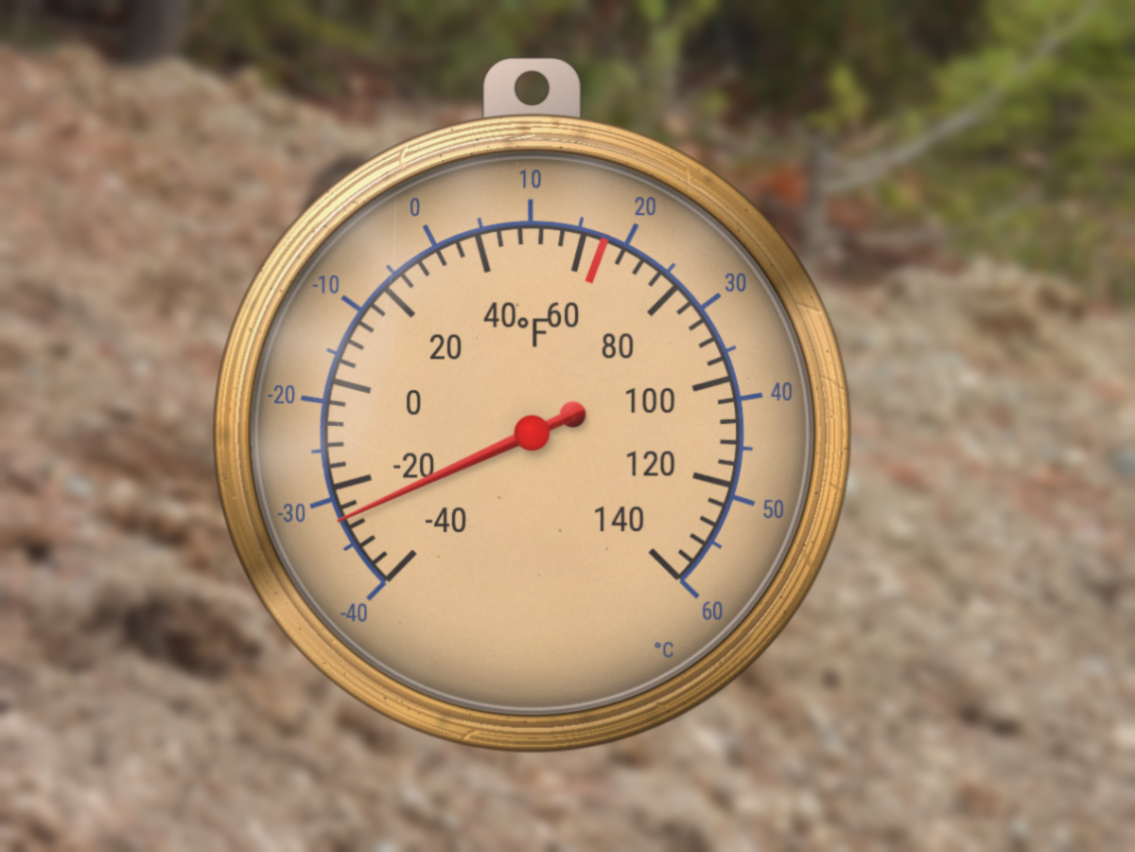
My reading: -26 (°F)
